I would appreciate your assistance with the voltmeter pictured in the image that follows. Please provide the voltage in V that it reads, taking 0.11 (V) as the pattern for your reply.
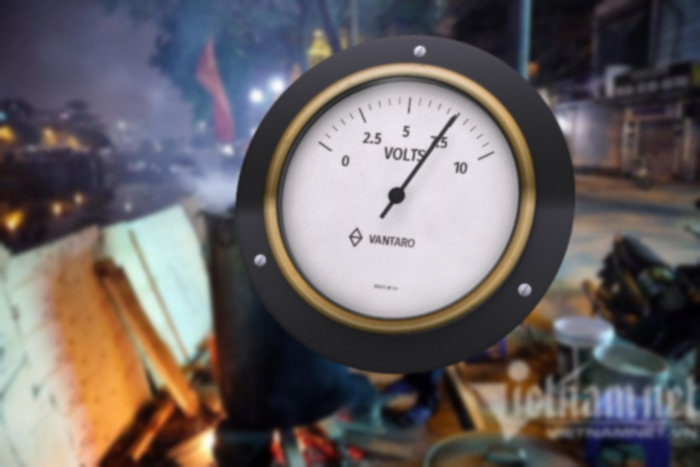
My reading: 7.5 (V)
